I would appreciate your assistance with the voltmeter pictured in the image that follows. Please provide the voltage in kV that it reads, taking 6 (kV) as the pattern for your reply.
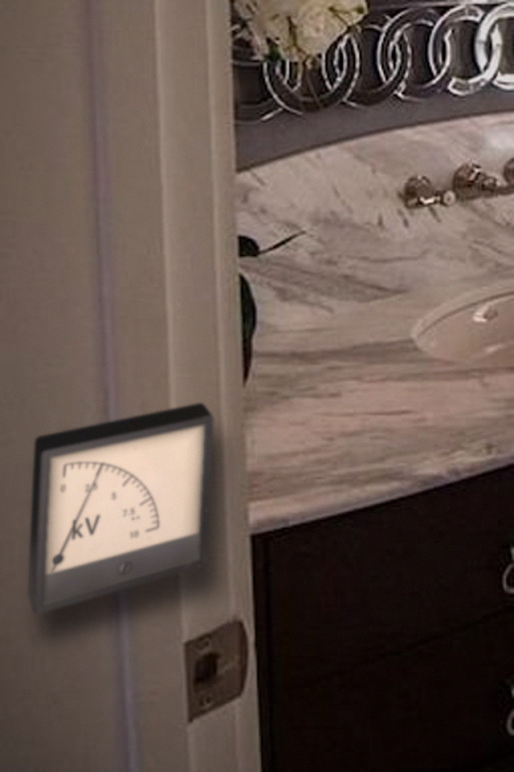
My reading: 2.5 (kV)
